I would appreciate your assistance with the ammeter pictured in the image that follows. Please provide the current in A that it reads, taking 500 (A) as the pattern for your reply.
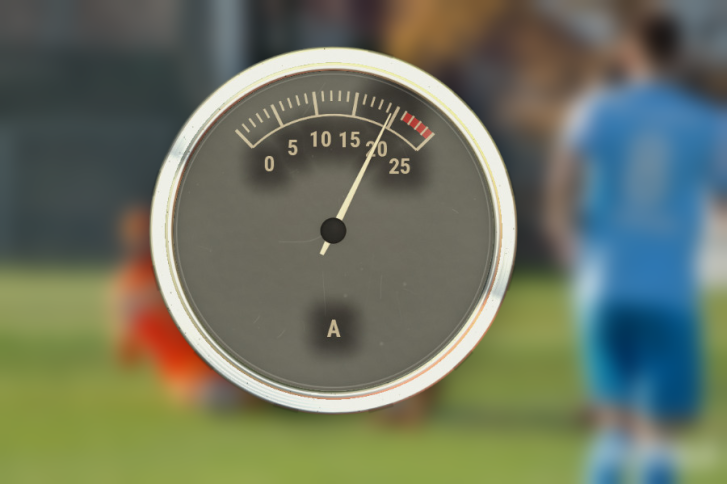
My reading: 19.5 (A)
